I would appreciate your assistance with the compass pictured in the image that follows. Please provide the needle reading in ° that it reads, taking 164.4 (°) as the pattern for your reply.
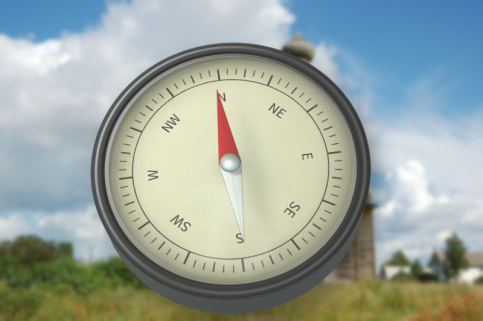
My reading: 357.5 (°)
